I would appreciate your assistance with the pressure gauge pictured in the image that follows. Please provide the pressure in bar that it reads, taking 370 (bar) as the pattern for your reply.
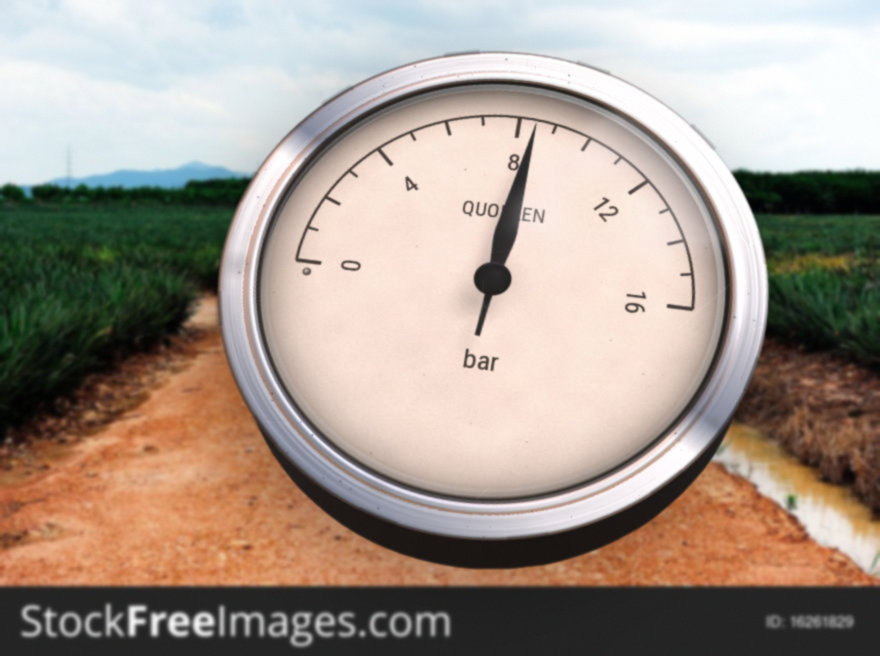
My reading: 8.5 (bar)
